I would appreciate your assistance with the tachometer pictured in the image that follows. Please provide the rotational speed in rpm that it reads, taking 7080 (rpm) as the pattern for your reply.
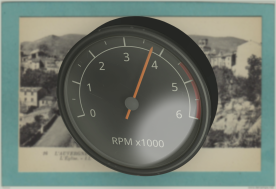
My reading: 3750 (rpm)
